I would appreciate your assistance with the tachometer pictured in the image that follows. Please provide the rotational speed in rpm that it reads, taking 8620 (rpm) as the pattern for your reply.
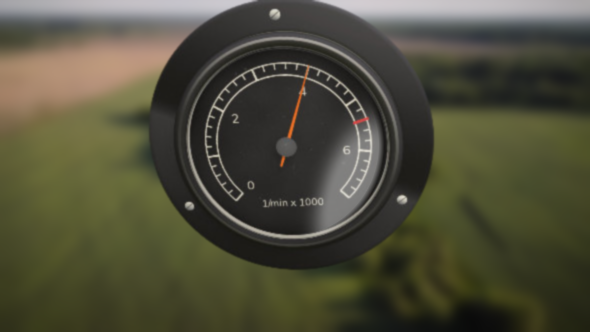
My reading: 4000 (rpm)
